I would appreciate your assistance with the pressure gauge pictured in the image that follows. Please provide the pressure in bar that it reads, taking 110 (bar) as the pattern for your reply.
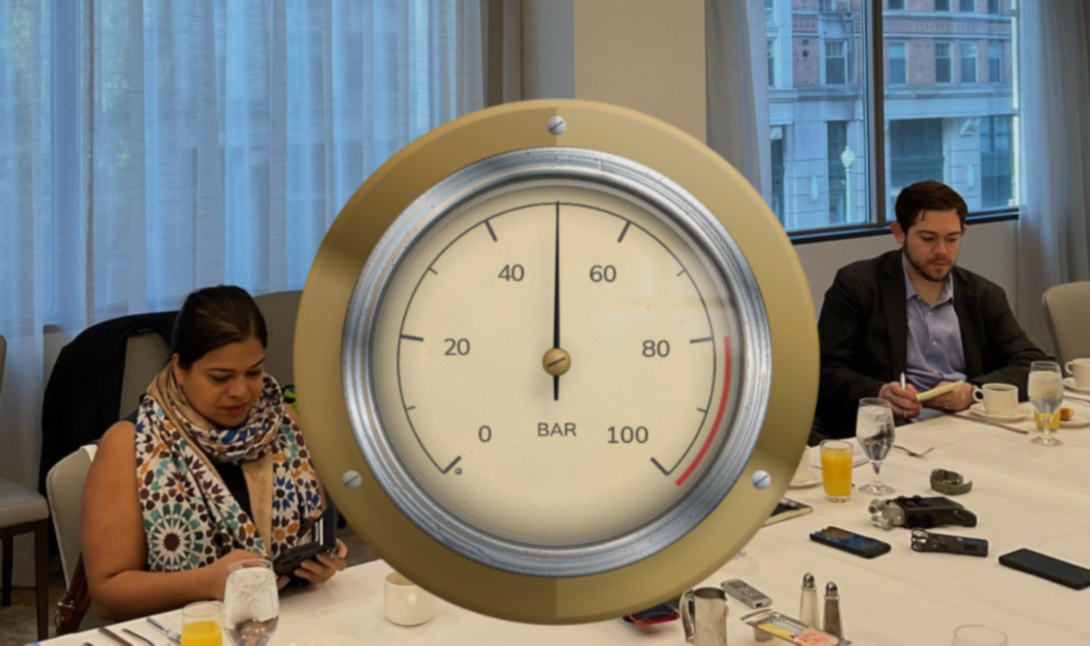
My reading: 50 (bar)
